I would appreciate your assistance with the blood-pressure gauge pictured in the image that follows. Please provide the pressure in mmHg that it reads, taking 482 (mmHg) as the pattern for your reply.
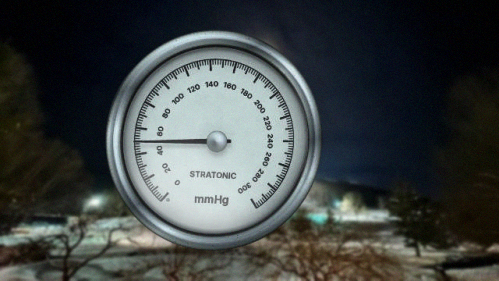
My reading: 50 (mmHg)
